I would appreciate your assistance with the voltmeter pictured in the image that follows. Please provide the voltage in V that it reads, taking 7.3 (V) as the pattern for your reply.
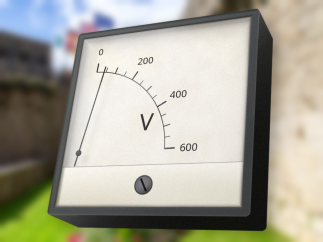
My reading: 50 (V)
